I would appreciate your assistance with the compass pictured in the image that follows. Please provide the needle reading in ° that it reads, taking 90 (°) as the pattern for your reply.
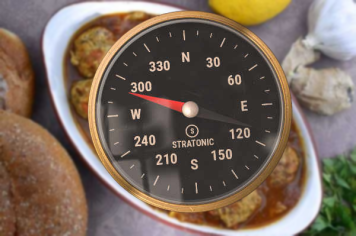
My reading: 290 (°)
